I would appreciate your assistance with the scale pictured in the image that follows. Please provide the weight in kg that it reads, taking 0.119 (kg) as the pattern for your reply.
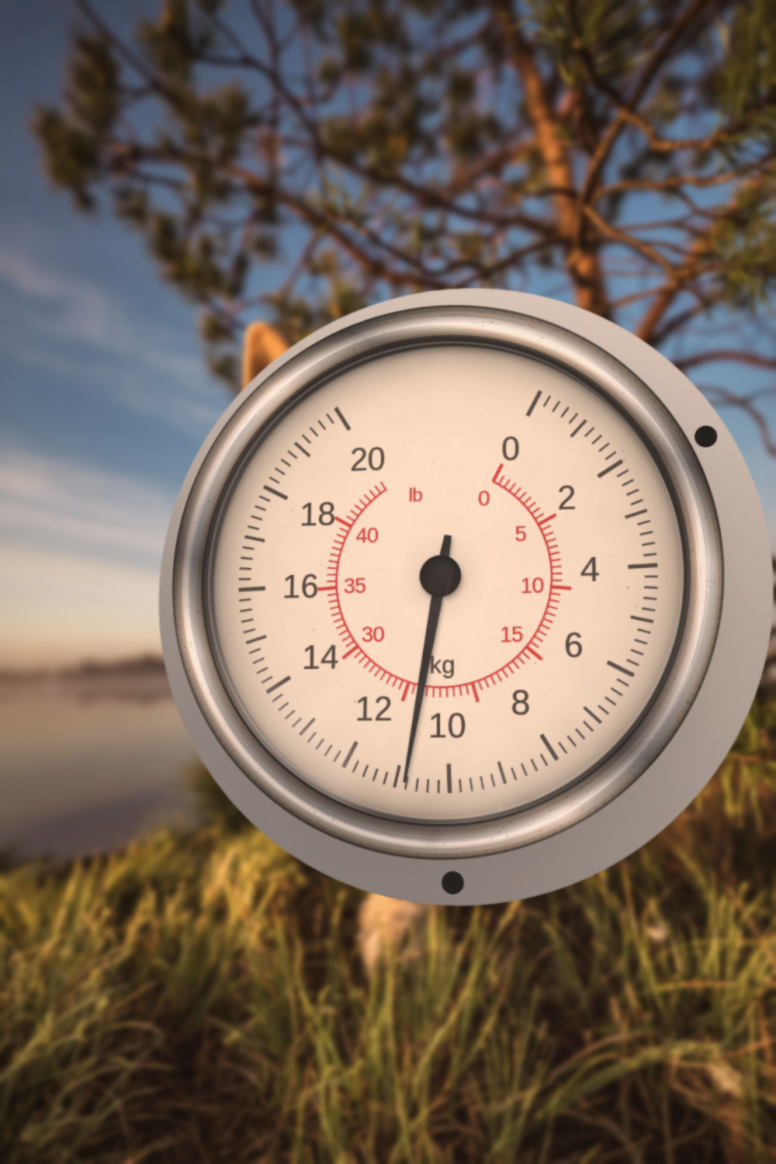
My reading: 10.8 (kg)
